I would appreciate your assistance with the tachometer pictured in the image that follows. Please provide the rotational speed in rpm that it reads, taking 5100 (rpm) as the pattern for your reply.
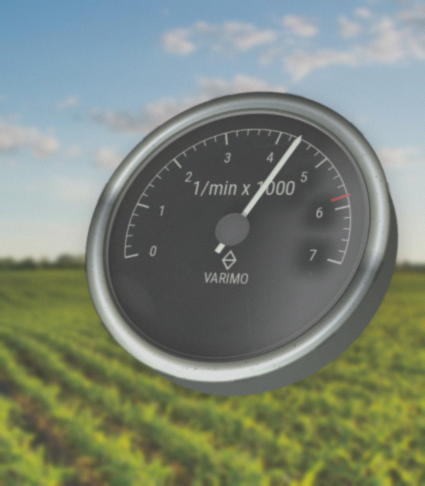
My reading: 4400 (rpm)
